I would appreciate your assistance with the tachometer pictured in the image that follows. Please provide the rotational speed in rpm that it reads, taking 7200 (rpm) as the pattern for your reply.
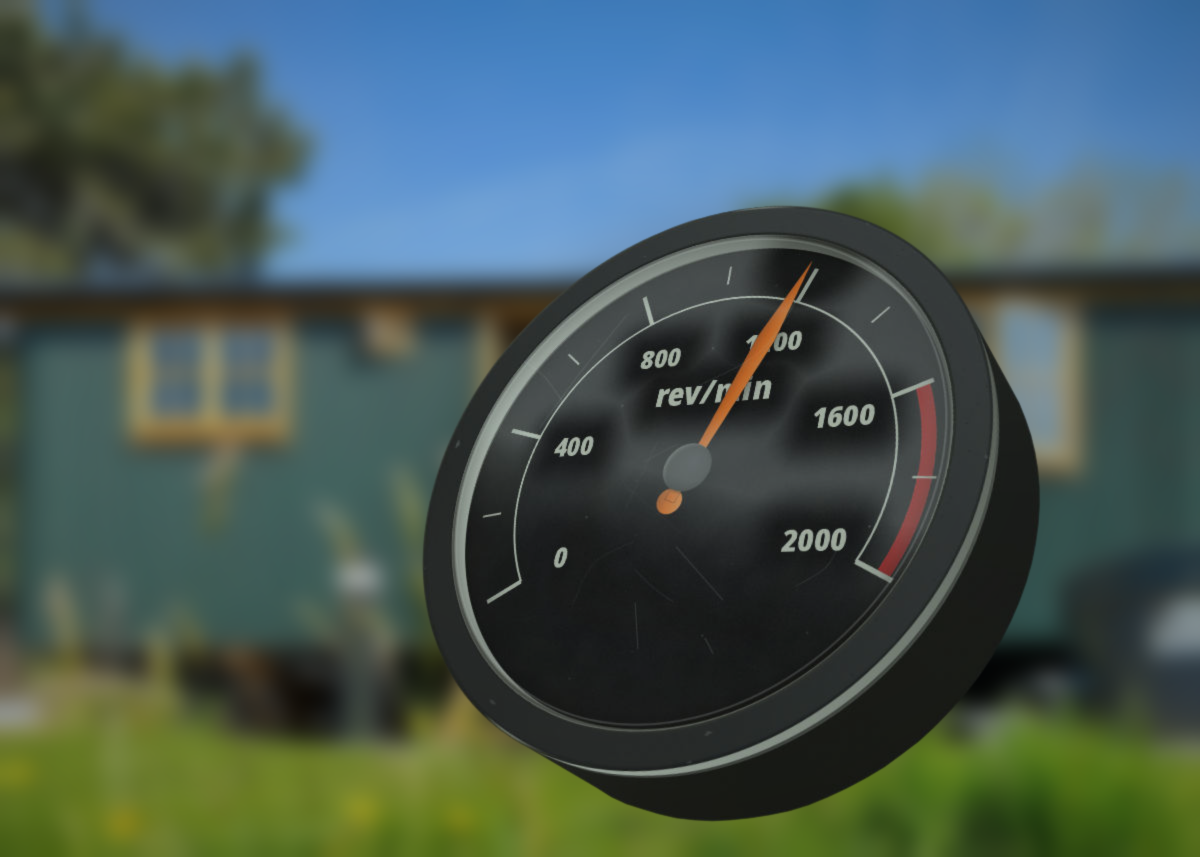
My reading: 1200 (rpm)
